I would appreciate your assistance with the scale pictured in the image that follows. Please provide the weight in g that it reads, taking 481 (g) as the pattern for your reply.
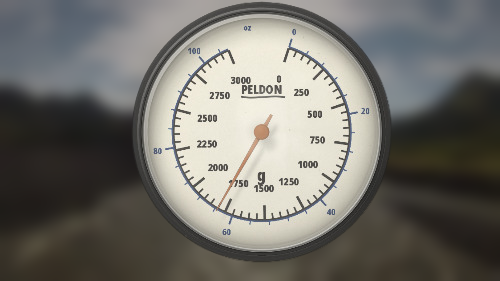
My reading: 1800 (g)
